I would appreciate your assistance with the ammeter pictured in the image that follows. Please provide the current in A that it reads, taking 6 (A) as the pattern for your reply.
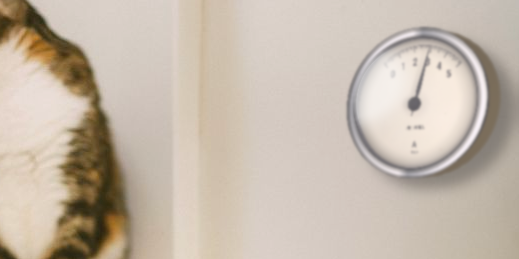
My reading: 3 (A)
